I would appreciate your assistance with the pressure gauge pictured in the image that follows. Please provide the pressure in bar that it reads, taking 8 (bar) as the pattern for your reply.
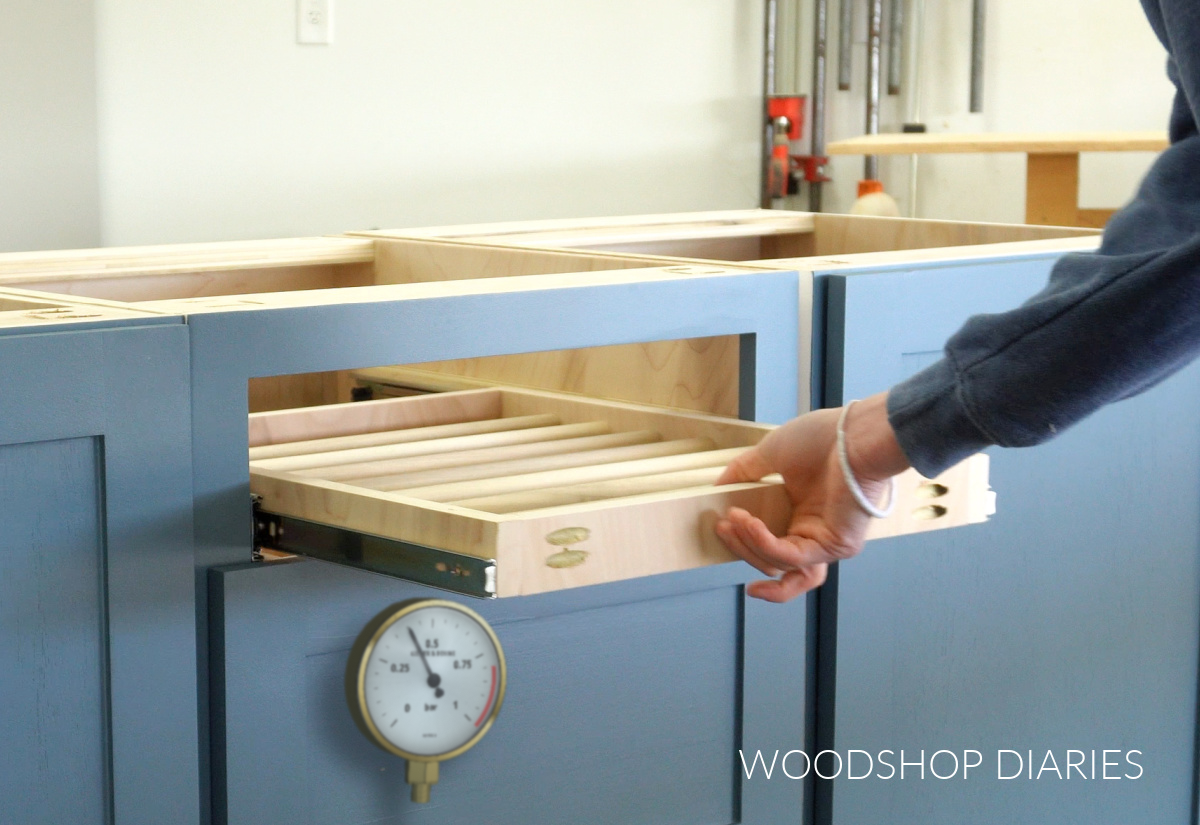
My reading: 0.4 (bar)
